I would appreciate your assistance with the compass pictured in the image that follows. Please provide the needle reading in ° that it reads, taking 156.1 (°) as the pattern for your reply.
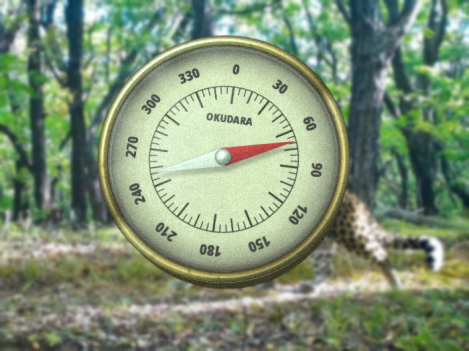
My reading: 70 (°)
